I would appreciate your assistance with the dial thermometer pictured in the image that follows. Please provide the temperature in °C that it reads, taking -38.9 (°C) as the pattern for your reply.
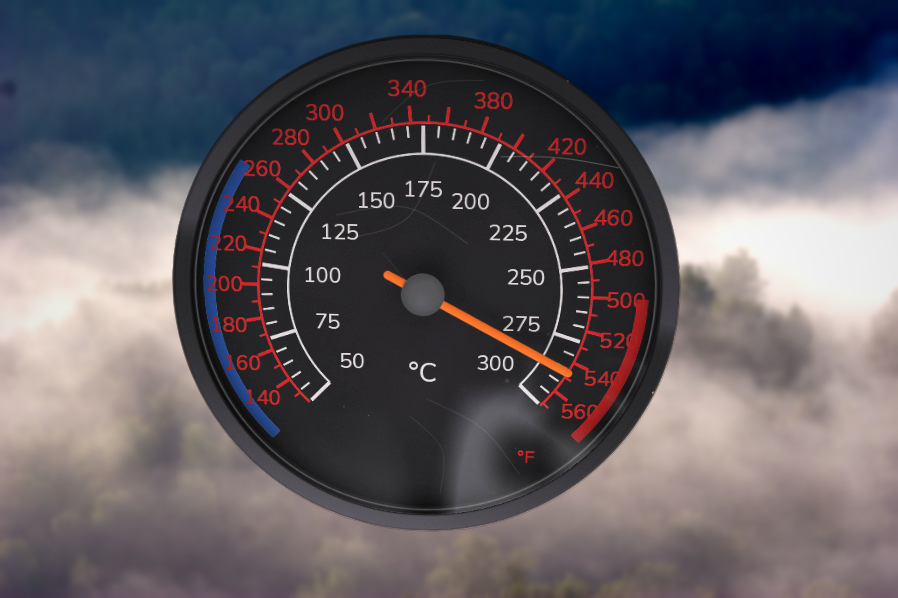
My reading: 285 (°C)
